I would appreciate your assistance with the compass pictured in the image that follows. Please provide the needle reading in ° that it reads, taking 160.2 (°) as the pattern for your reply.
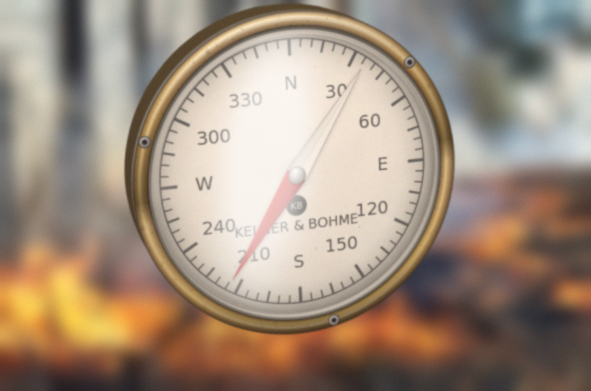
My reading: 215 (°)
